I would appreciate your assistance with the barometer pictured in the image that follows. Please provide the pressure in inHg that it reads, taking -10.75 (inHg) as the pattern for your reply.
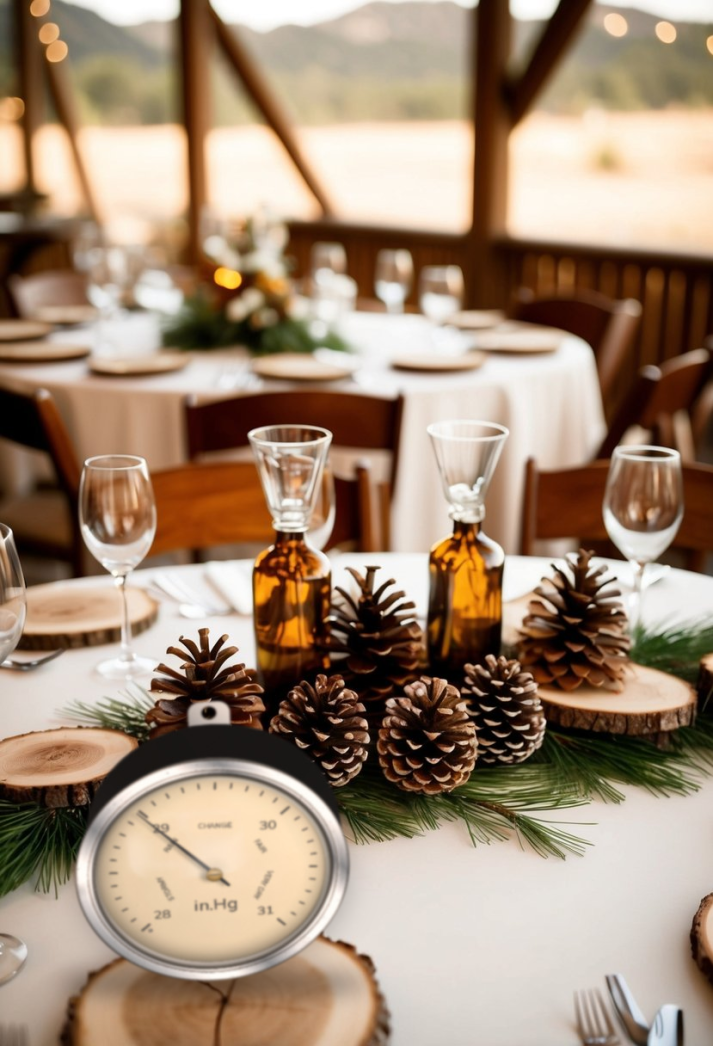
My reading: 29 (inHg)
